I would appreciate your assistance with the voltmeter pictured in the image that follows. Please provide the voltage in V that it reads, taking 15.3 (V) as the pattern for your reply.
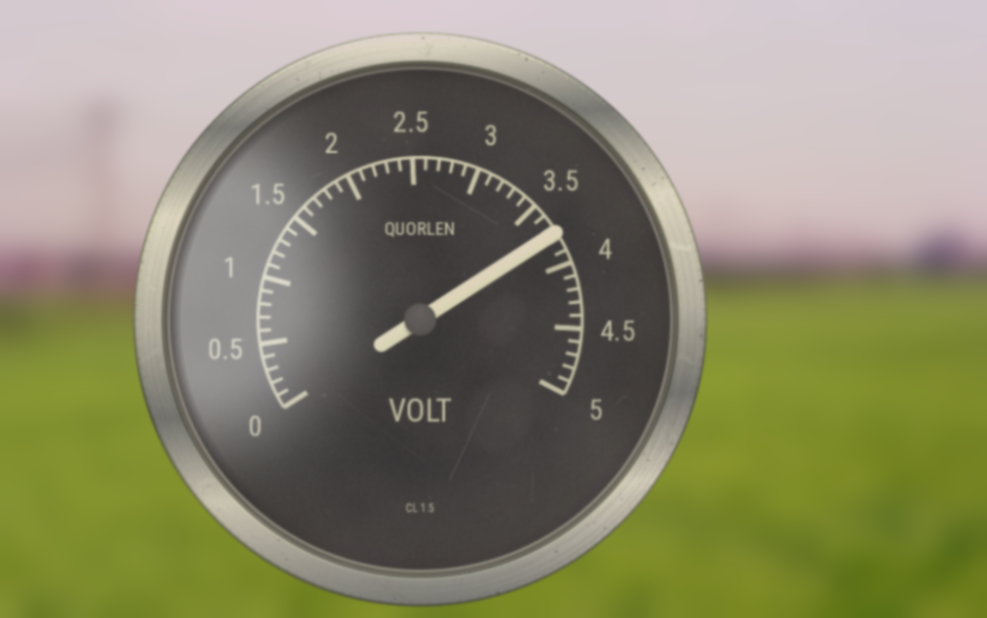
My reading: 3.75 (V)
